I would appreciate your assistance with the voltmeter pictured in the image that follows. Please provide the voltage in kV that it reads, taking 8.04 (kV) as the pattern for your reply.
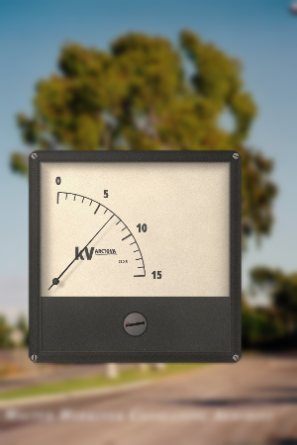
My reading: 7 (kV)
